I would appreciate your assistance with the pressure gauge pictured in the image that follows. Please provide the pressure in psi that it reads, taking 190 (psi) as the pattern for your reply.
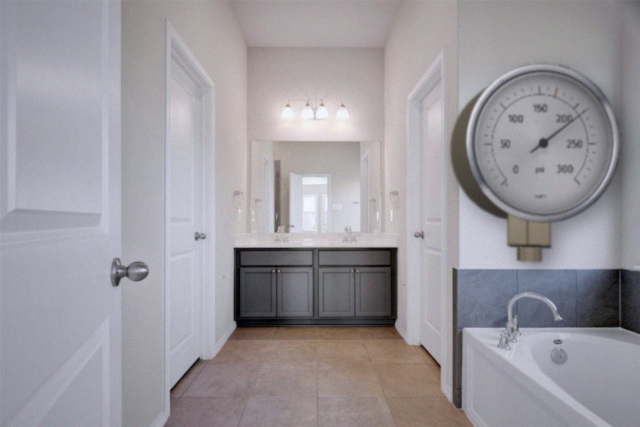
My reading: 210 (psi)
